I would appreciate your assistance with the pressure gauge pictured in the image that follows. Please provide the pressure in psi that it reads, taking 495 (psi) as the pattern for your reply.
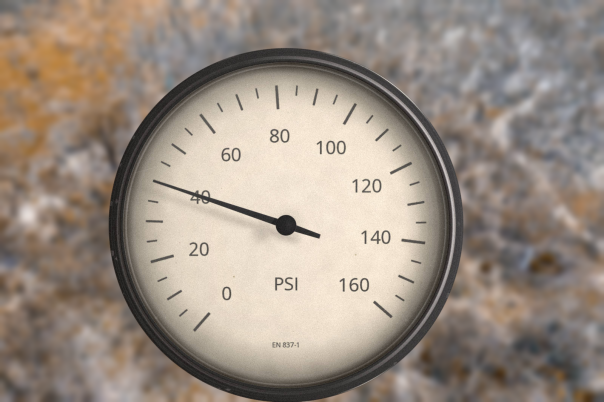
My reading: 40 (psi)
